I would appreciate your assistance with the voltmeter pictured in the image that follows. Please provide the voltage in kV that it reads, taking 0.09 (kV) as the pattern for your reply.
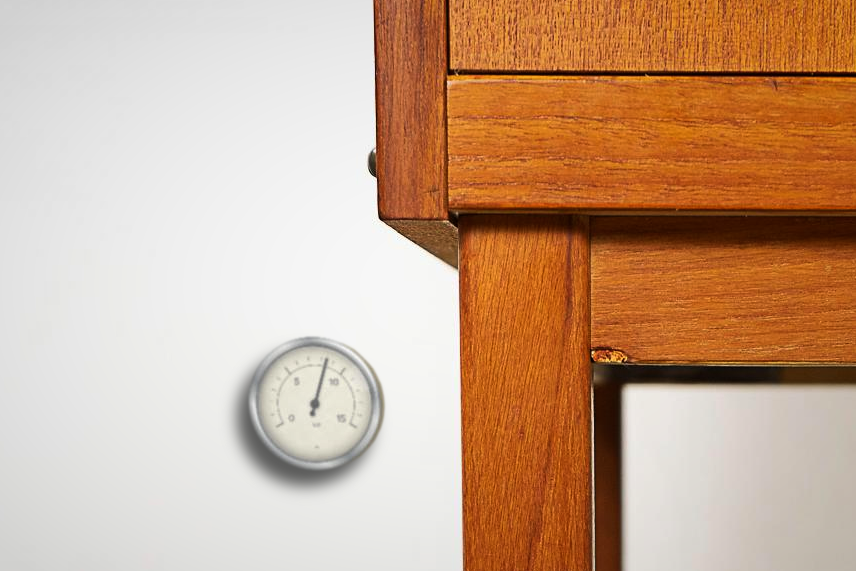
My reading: 8.5 (kV)
